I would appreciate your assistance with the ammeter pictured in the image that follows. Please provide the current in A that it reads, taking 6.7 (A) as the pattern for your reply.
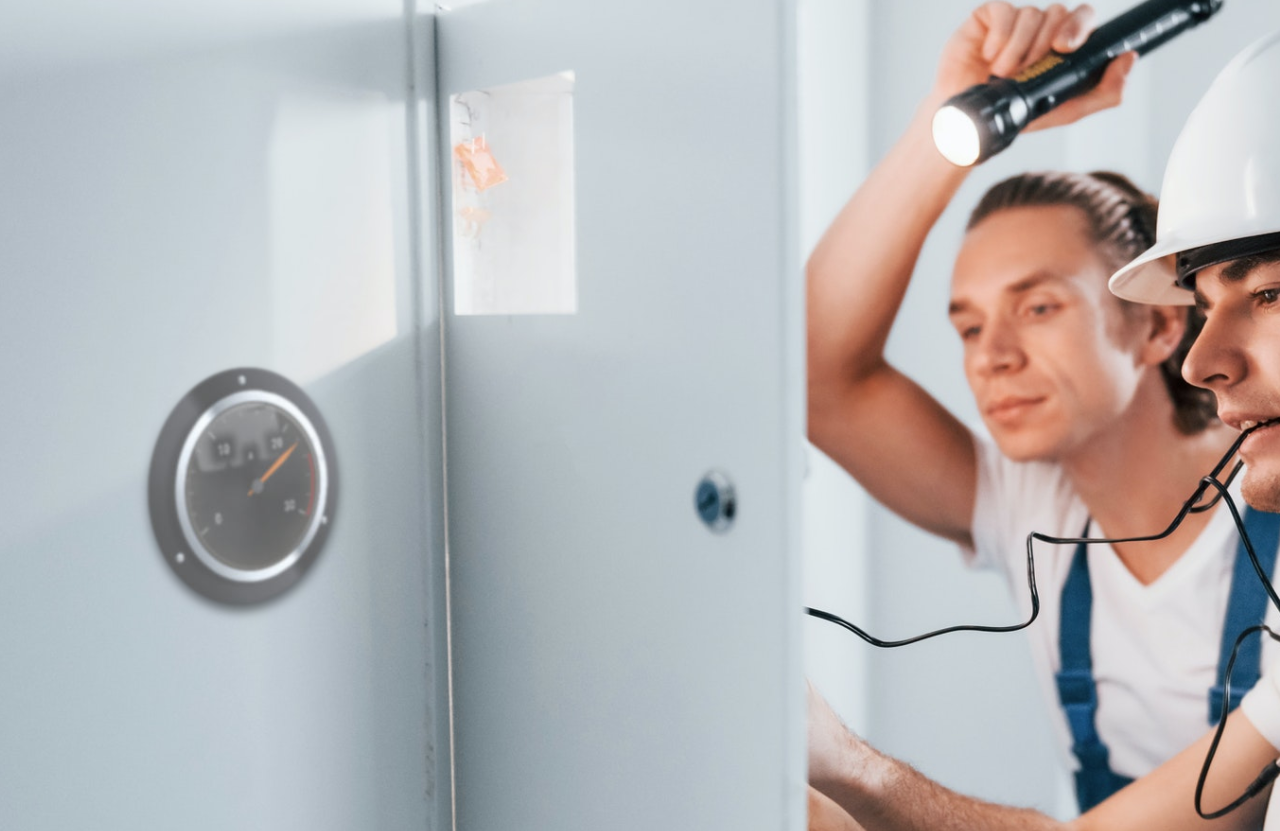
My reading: 22 (A)
